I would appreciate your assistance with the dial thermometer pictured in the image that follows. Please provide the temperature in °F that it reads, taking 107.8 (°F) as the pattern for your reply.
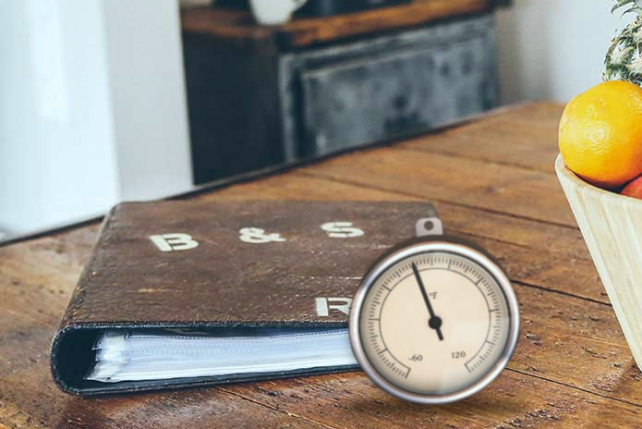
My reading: 20 (°F)
